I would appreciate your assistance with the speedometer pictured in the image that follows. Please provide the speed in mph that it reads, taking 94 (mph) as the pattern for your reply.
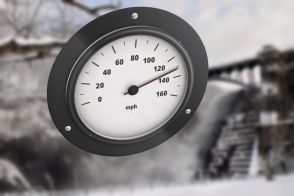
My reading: 130 (mph)
